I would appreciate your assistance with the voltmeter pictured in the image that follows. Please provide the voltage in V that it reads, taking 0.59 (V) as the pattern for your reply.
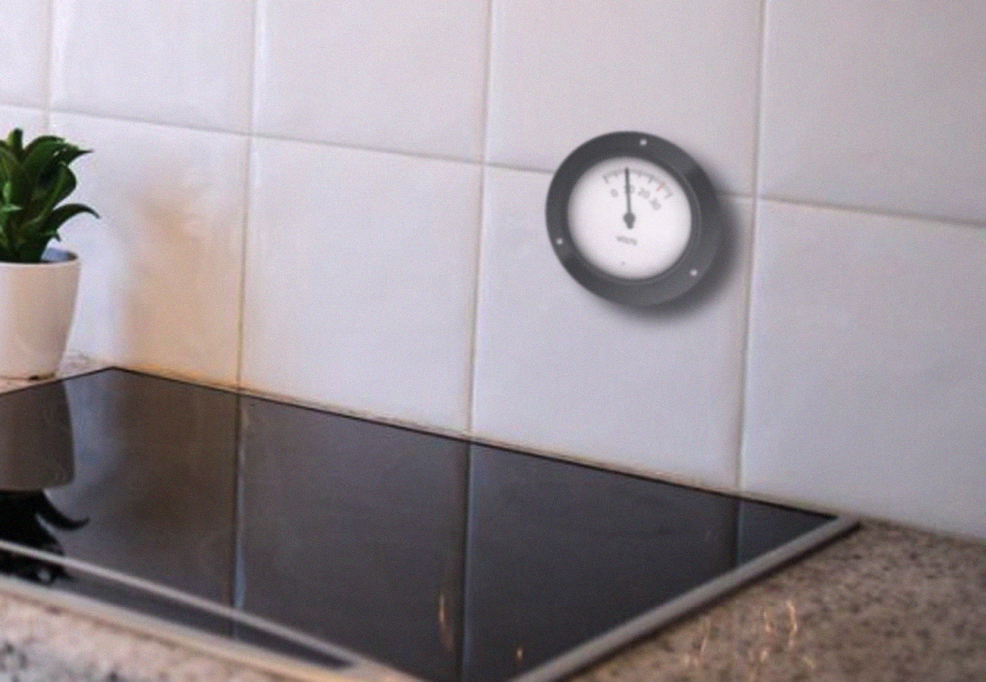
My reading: 10 (V)
